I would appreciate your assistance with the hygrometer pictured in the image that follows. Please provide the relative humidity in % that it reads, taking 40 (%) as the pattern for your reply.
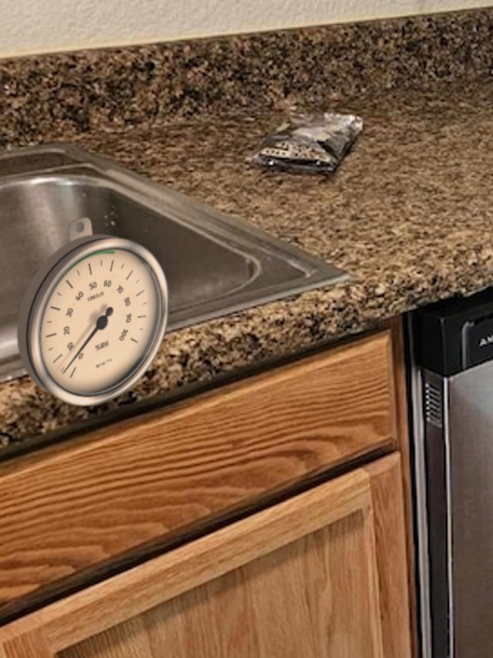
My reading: 5 (%)
